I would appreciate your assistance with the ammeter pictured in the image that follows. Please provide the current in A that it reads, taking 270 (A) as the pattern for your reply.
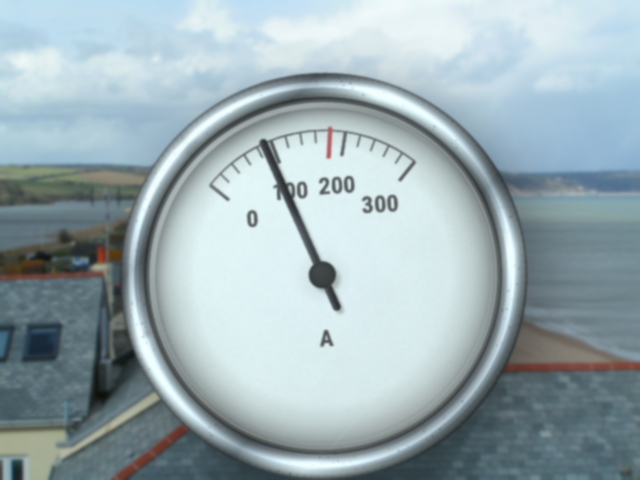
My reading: 90 (A)
